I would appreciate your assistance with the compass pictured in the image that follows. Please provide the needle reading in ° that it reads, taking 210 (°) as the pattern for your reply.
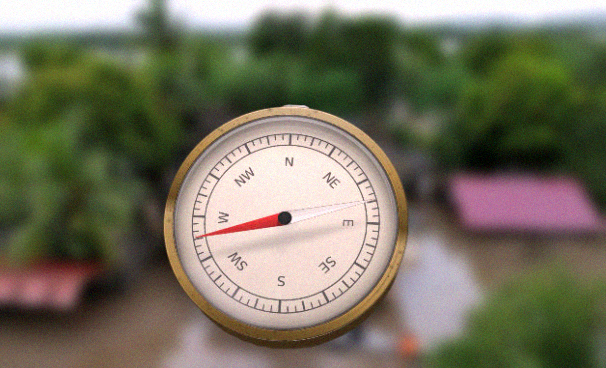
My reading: 255 (°)
